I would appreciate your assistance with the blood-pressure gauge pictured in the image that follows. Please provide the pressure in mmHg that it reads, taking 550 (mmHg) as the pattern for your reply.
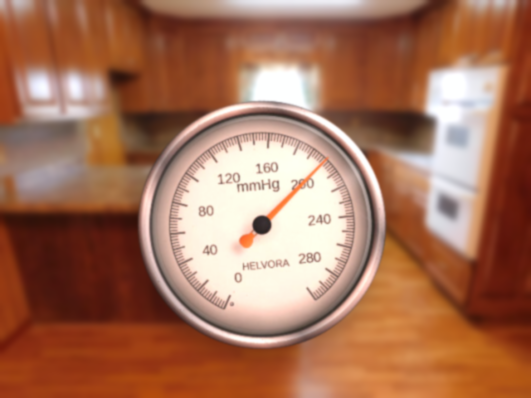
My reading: 200 (mmHg)
